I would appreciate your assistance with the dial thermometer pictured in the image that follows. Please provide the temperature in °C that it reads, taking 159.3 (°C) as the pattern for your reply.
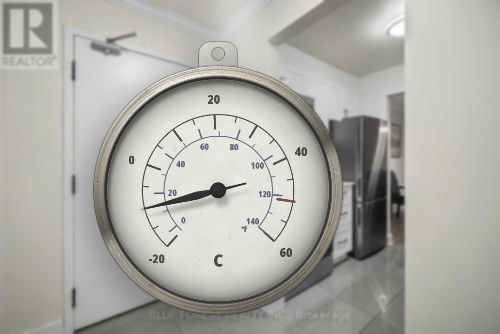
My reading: -10 (°C)
